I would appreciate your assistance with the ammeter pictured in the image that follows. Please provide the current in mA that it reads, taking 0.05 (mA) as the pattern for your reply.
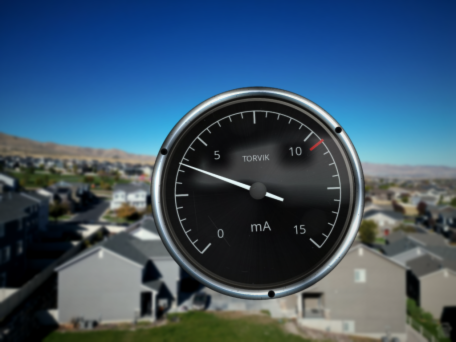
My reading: 3.75 (mA)
